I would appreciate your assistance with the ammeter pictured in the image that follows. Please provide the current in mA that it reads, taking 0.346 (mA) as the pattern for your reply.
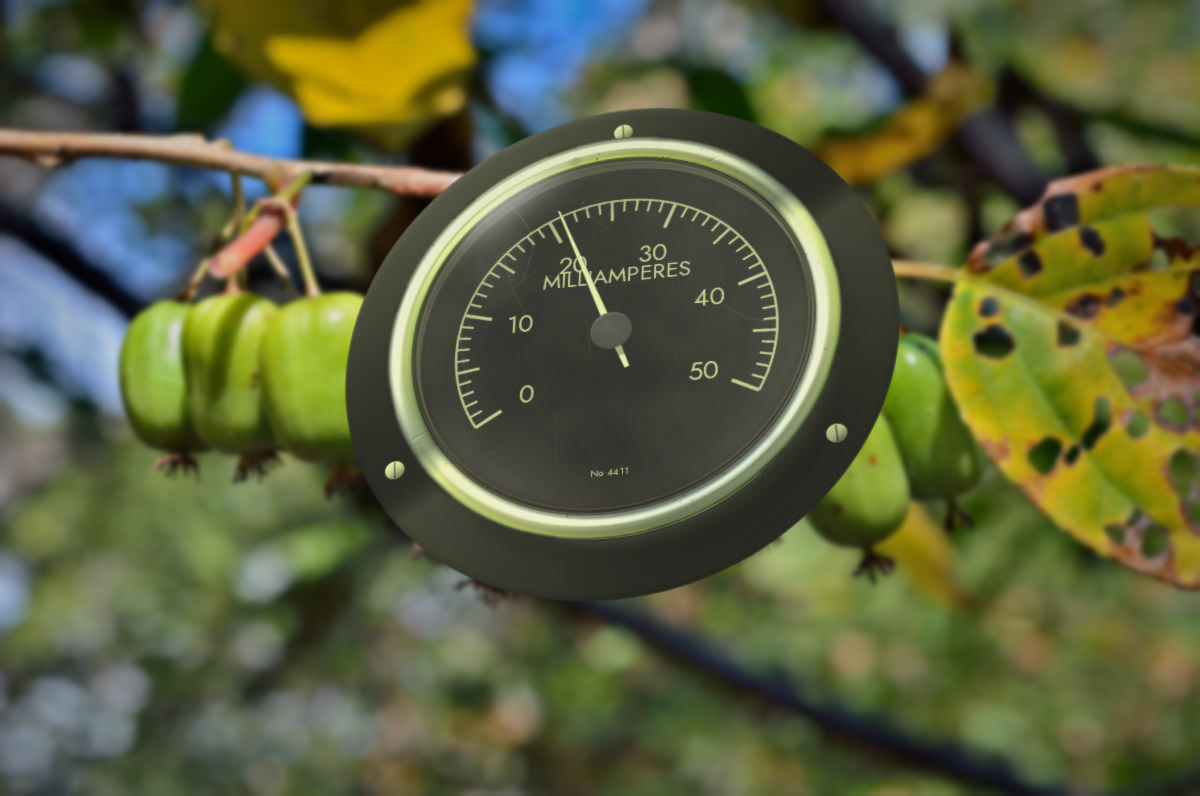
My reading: 21 (mA)
